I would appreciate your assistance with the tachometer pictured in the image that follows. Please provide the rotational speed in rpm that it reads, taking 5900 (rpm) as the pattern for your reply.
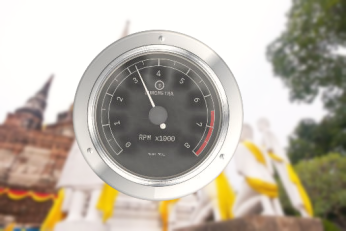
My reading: 3250 (rpm)
